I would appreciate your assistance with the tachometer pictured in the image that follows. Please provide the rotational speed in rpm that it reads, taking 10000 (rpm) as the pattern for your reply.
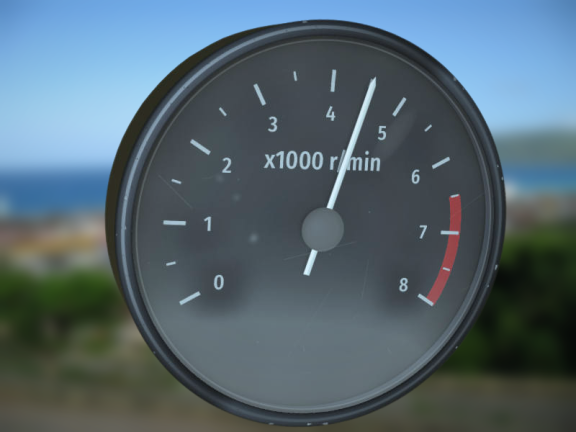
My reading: 4500 (rpm)
